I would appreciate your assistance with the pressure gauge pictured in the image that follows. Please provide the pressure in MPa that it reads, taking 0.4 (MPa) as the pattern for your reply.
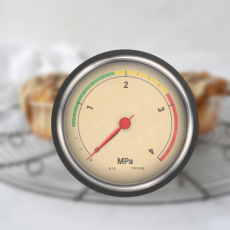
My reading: 0 (MPa)
